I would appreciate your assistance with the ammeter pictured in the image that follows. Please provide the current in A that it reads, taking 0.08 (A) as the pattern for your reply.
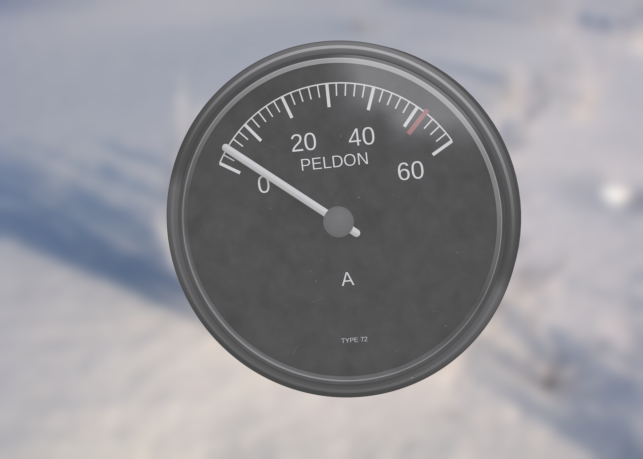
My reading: 4 (A)
